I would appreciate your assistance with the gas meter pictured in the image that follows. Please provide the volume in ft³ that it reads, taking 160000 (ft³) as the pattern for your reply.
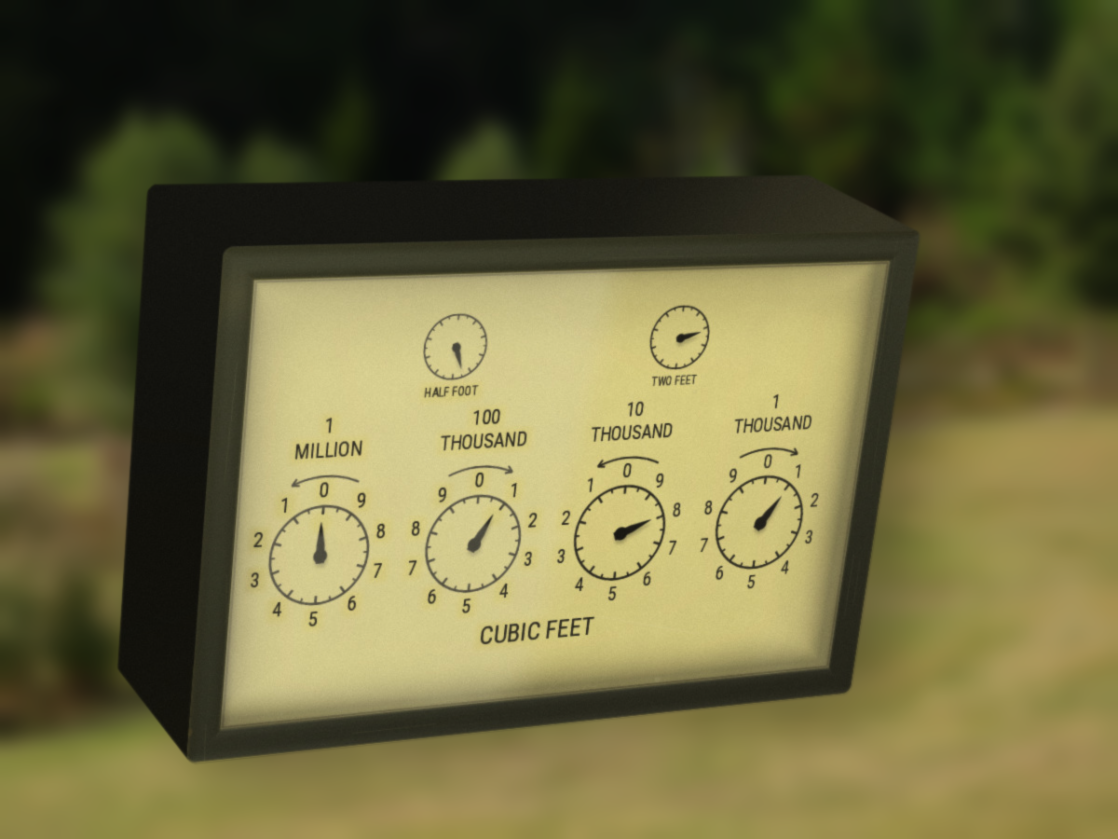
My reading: 8100 (ft³)
